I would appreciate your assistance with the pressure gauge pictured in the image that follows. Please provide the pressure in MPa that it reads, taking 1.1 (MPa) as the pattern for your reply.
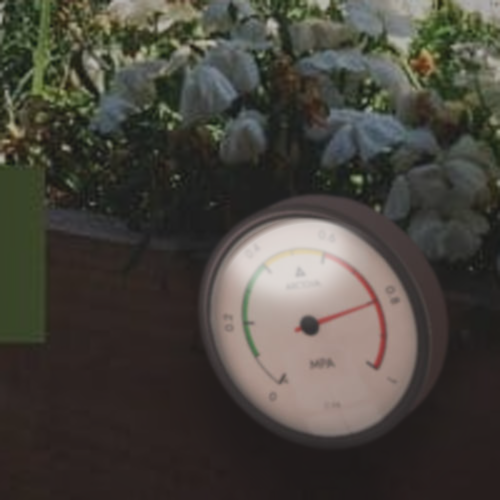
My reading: 0.8 (MPa)
